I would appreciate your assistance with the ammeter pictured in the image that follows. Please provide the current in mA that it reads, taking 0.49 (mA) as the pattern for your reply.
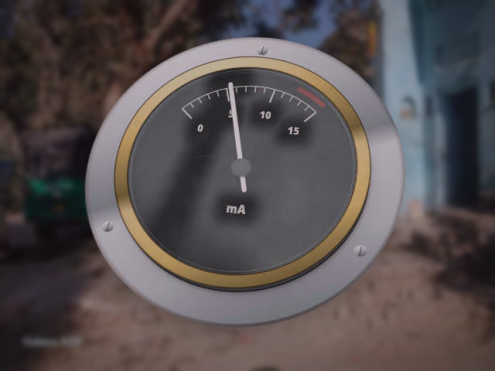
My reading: 5.5 (mA)
